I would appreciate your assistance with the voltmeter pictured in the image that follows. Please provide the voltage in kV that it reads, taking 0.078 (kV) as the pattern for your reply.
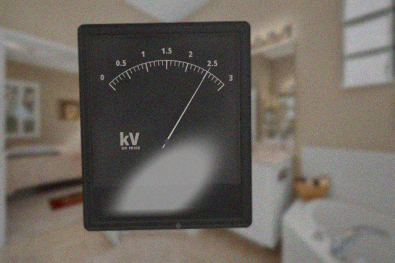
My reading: 2.5 (kV)
